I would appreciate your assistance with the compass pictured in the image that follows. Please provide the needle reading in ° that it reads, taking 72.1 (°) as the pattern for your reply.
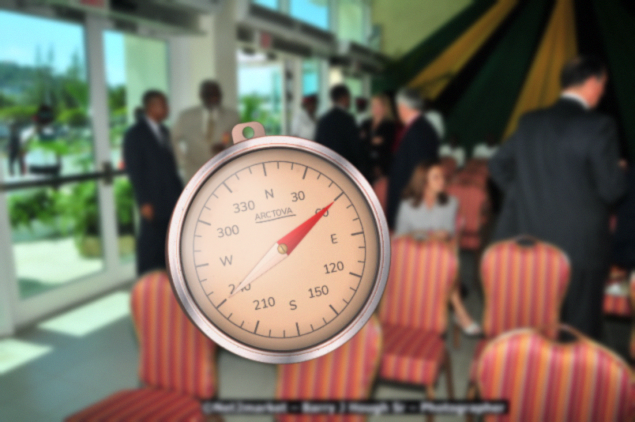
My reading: 60 (°)
